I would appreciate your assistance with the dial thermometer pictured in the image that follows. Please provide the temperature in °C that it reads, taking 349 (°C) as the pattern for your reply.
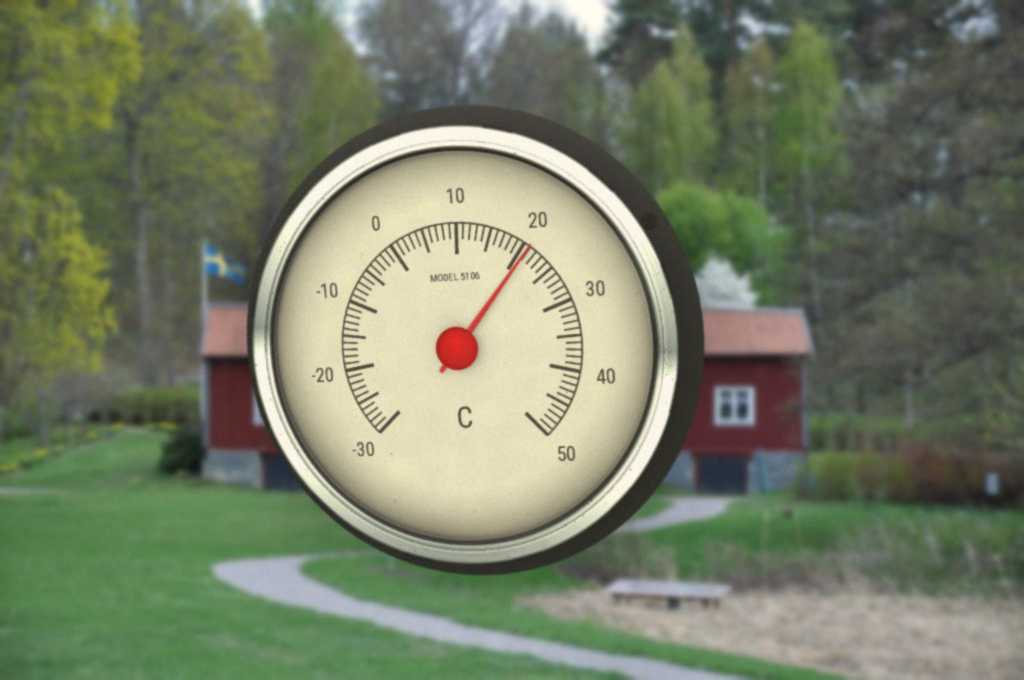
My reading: 21 (°C)
